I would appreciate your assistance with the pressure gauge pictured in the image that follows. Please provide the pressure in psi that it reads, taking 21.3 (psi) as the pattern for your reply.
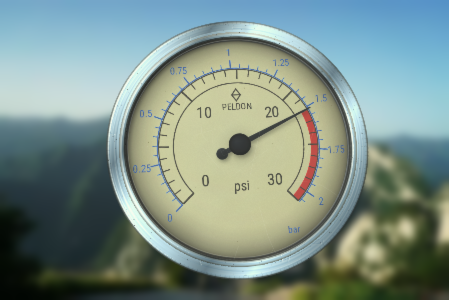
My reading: 22 (psi)
